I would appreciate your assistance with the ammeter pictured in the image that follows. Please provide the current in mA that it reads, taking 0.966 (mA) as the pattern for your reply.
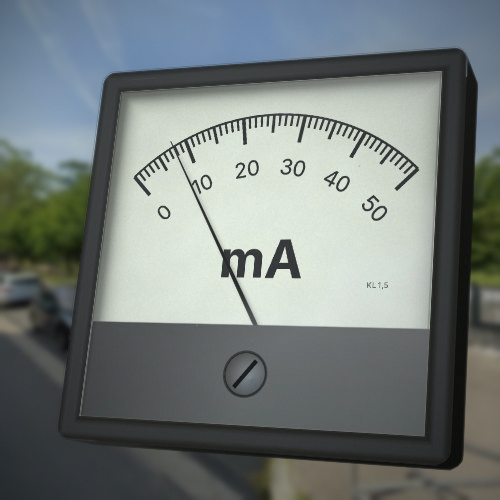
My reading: 8 (mA)
